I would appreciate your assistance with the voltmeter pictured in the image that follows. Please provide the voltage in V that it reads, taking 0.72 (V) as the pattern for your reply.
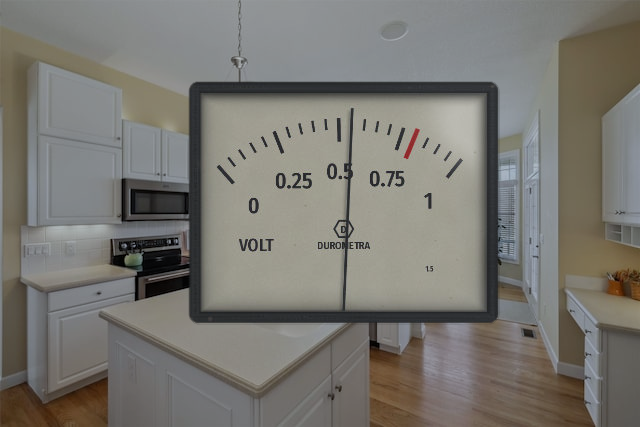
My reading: 0.55 (V)
